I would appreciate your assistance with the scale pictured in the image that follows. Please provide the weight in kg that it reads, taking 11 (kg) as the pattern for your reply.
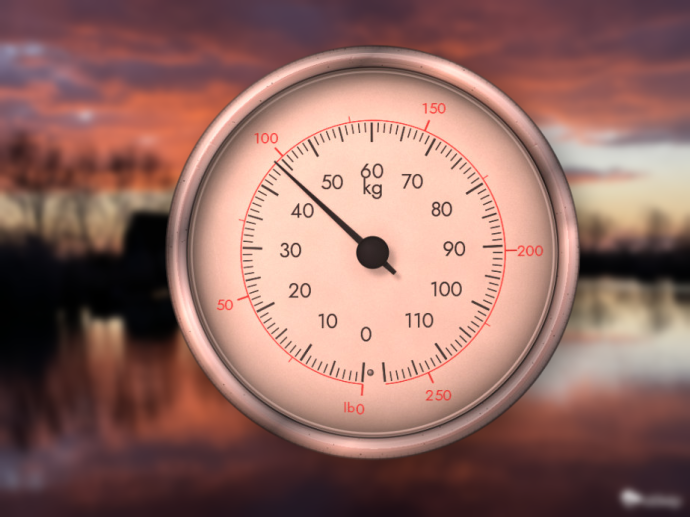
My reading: 44 (kg)
